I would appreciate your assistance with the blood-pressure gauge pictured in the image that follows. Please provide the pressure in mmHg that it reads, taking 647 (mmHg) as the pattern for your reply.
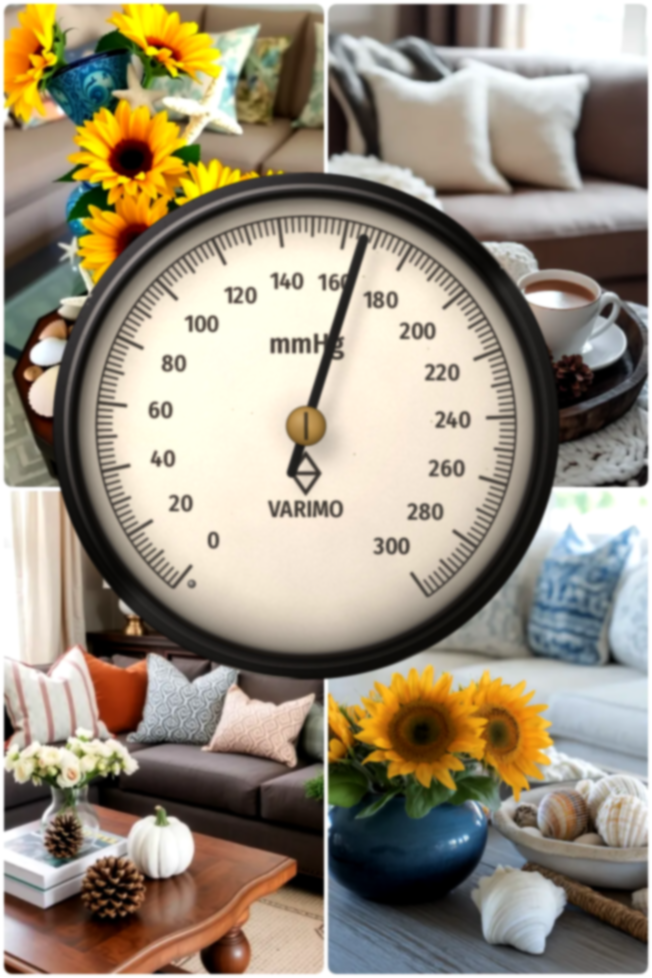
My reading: 166 (mmHg)
